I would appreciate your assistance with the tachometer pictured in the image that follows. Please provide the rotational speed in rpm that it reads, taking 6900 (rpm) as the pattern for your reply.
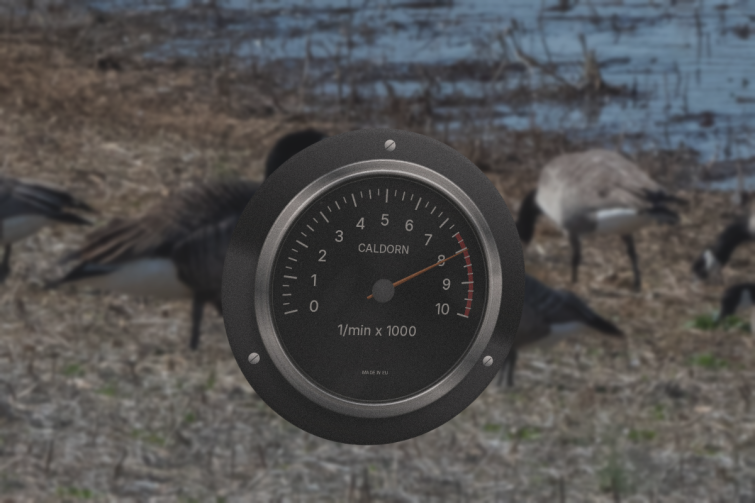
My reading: 8000 (rpm)
